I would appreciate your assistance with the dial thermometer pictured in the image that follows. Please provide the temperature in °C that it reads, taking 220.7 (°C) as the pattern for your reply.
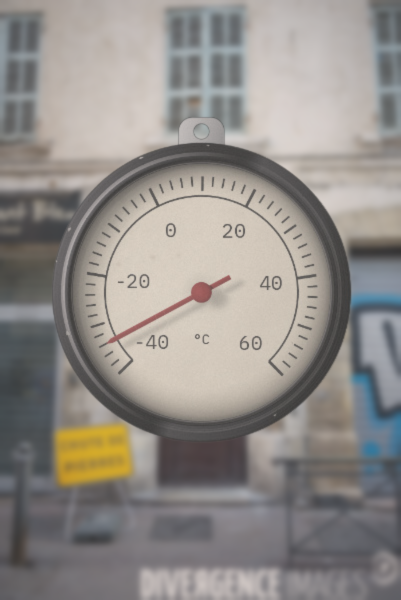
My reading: -34 (°C)
